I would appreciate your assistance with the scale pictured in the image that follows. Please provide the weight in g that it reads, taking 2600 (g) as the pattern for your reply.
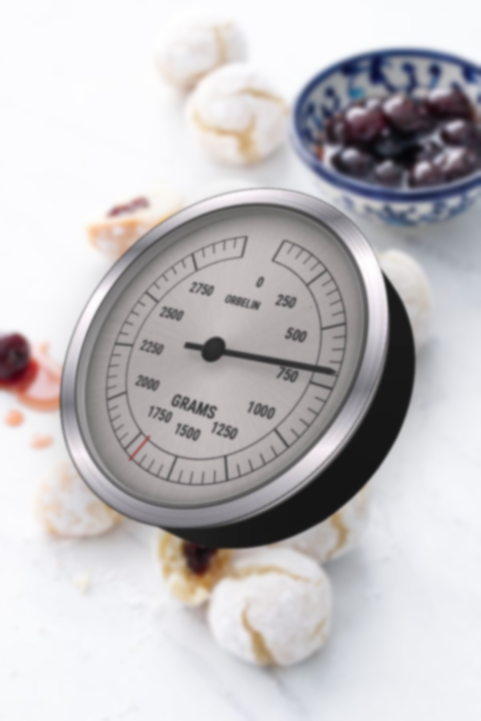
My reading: 700 (g)
